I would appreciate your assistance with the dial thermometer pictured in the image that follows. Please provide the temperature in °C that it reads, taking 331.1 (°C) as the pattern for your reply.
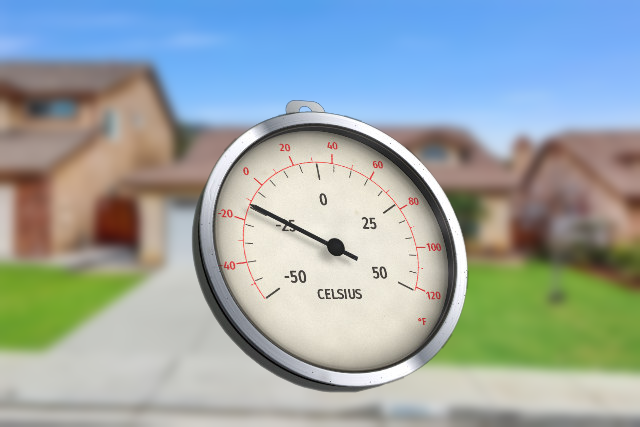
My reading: -25 (°C)
